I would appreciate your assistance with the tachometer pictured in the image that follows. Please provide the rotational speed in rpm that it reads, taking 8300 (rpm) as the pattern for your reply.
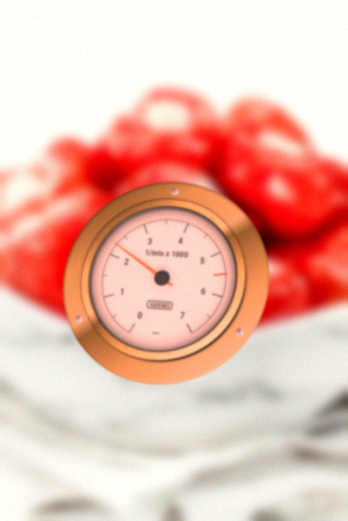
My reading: 2250 (rpm)
